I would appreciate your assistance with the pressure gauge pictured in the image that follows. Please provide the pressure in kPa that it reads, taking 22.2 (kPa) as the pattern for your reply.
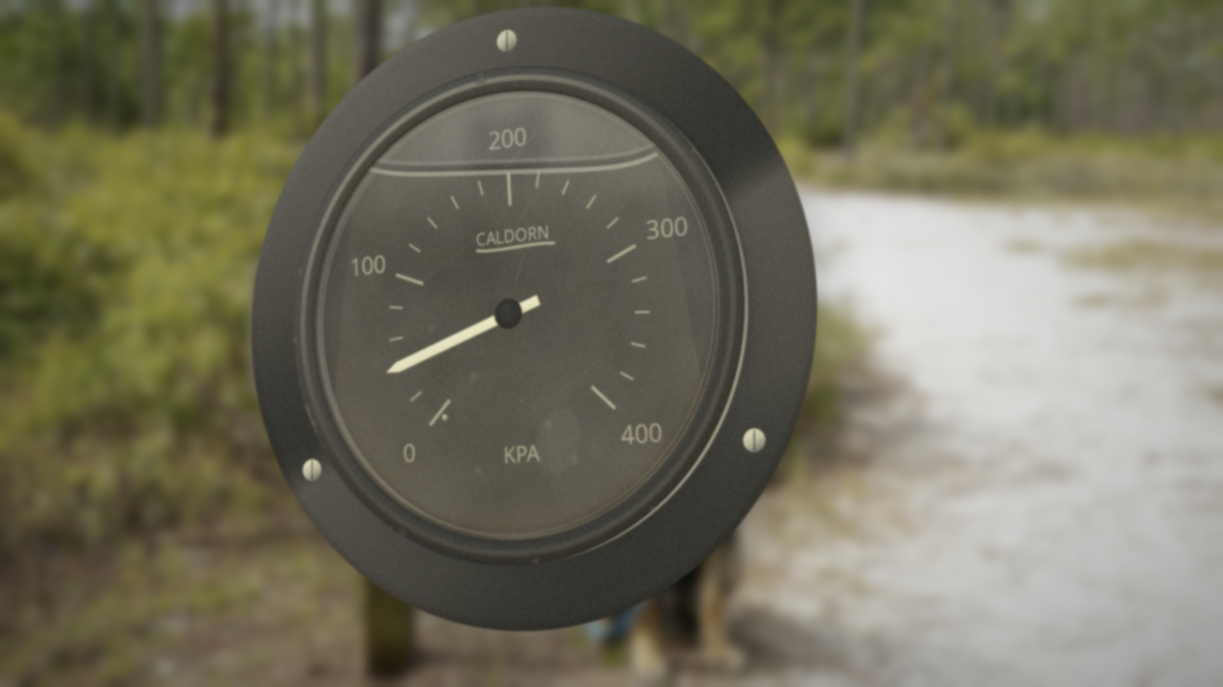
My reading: 40 (kPa)
